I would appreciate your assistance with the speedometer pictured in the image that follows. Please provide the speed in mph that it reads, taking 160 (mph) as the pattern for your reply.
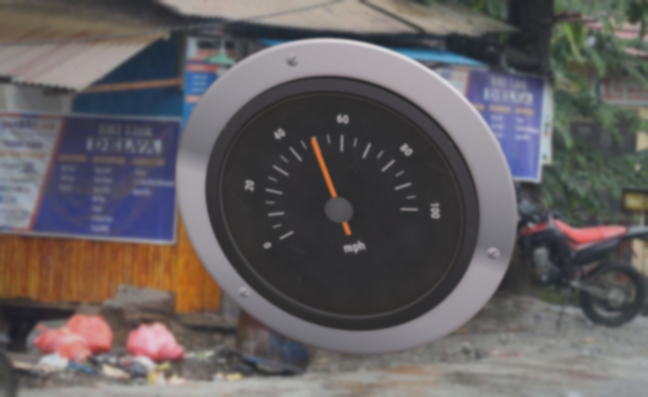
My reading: 50 (mph)
